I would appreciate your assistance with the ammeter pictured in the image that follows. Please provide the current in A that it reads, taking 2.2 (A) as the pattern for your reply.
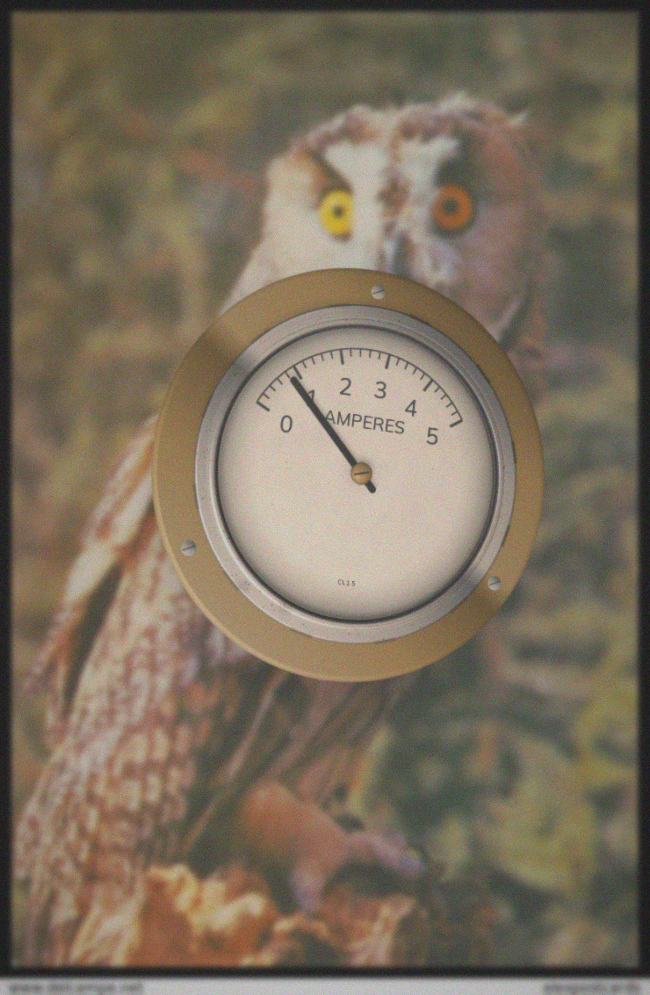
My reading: 0.8 (A)
